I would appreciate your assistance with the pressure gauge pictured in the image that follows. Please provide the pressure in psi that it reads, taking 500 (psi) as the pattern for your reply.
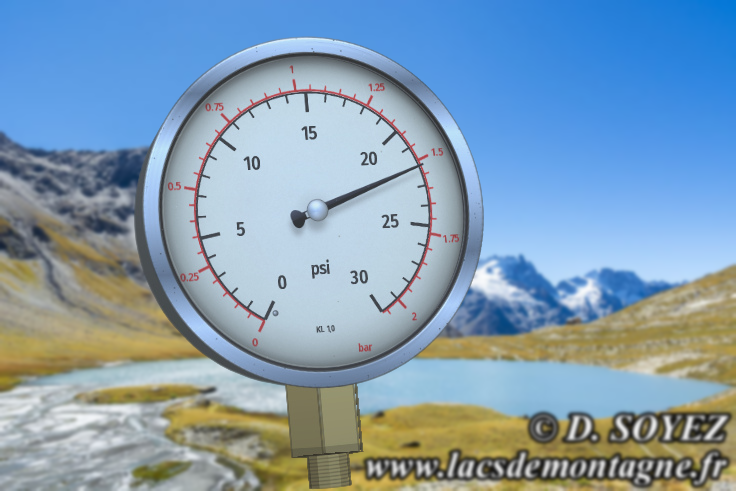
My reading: 22 (psi)
